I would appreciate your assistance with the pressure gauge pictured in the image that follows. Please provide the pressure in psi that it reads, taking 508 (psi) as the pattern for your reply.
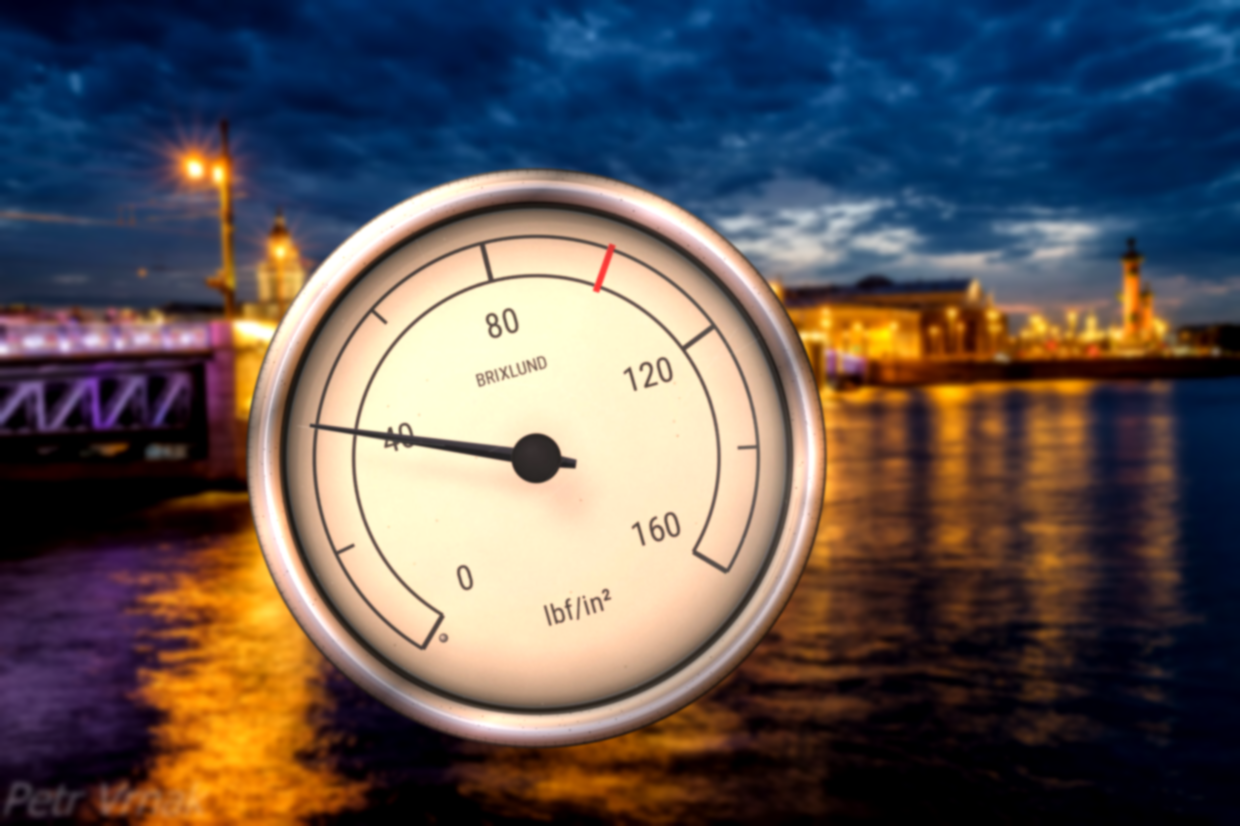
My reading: 40 (psi)
